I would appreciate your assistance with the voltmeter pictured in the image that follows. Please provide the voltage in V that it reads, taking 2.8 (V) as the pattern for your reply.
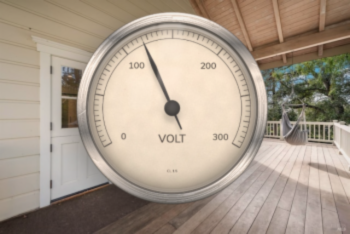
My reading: 120 (V)
